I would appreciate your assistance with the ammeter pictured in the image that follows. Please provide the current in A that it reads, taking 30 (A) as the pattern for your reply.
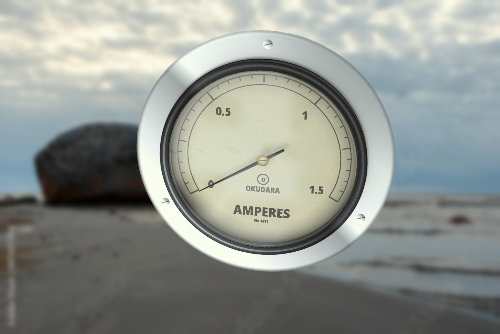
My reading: 0 (A)
